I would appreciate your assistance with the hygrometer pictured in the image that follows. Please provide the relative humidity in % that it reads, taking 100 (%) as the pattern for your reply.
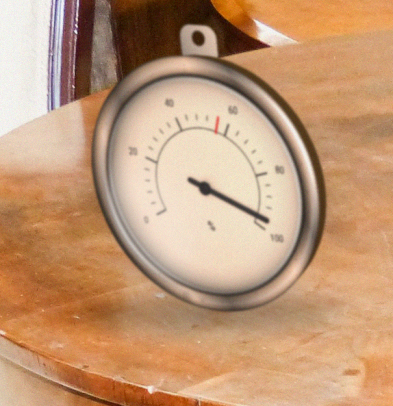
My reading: 96 (%)
